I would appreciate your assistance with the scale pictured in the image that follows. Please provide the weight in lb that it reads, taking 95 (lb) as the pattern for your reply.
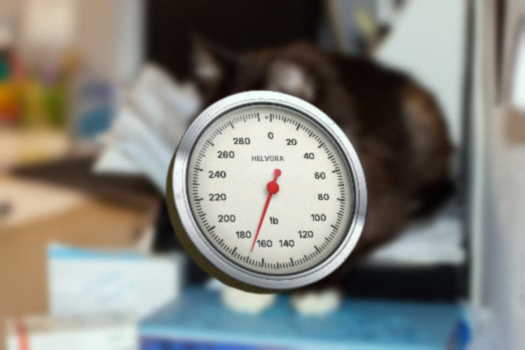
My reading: 170 (lb)
